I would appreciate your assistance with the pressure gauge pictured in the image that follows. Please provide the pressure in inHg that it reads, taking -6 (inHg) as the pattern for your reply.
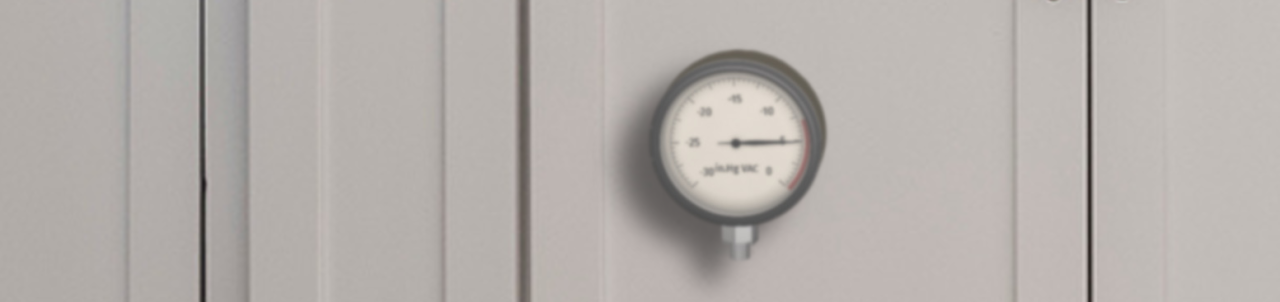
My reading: -5 (inHg)
